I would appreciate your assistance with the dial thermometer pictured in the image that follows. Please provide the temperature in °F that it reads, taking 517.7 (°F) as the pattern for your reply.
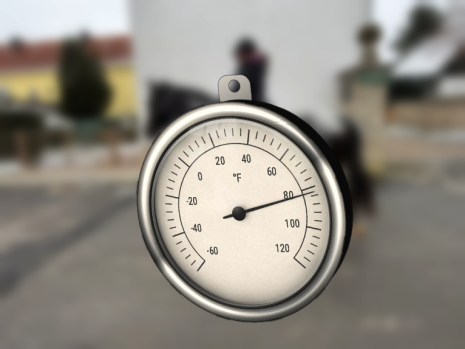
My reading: 82 (°F)
